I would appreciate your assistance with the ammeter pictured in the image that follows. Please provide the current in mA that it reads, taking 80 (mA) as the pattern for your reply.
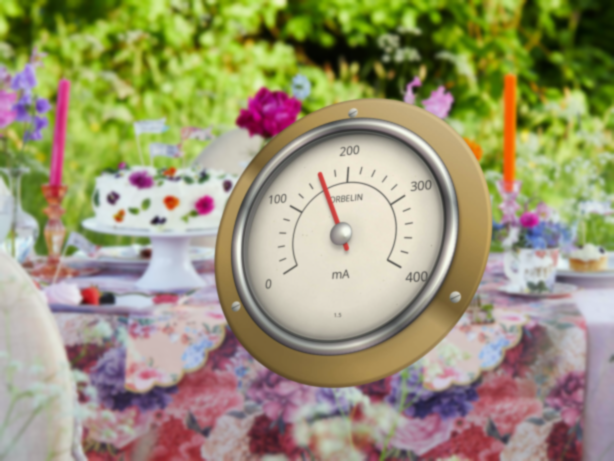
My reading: 160 (mA)
